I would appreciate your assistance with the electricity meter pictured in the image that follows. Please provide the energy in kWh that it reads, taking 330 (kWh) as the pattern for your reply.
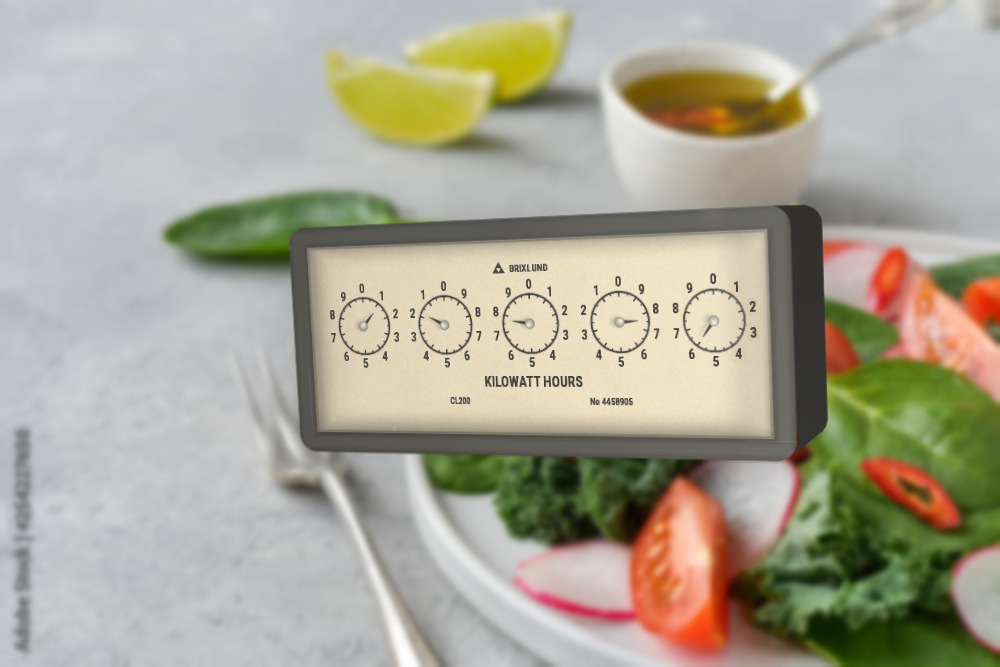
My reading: 11776 (kWh)
